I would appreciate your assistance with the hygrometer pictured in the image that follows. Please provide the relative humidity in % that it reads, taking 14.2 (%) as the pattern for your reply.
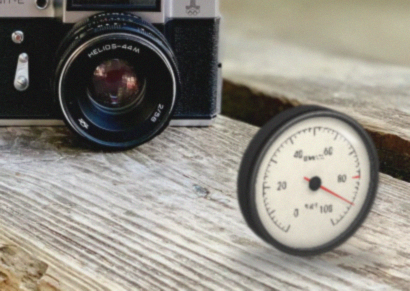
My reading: 90 (%)
